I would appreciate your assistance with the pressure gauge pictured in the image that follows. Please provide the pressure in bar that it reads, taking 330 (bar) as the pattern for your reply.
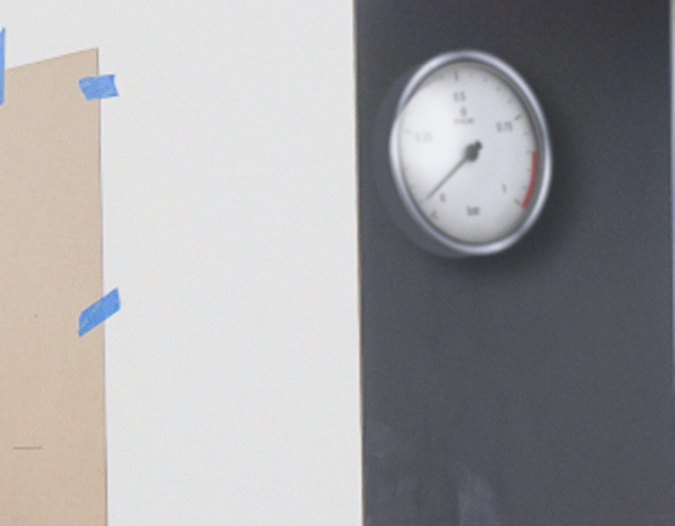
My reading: 0.05 (bar)
